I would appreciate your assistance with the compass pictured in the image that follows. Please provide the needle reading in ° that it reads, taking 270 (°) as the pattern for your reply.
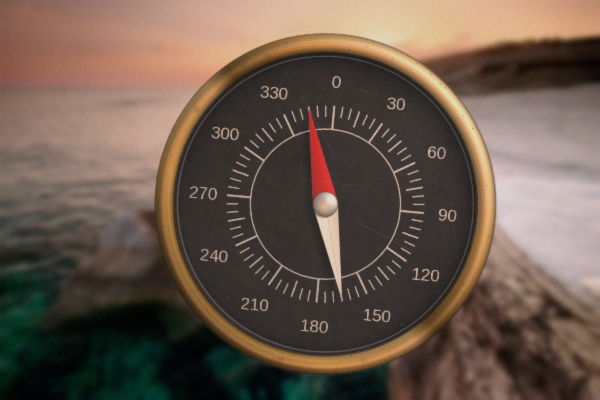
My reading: 345 (°)
